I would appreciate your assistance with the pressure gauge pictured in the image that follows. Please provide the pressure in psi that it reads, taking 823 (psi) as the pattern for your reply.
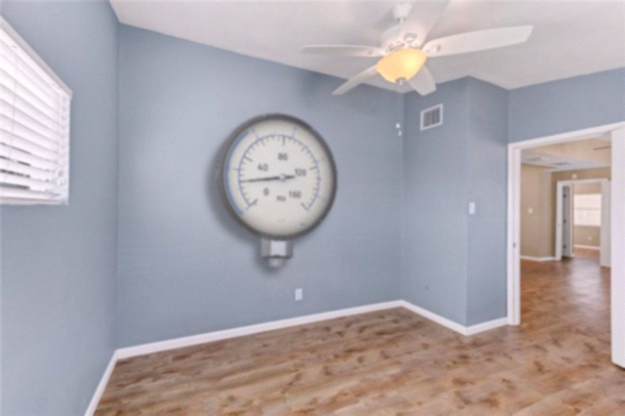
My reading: 20 (psi)
